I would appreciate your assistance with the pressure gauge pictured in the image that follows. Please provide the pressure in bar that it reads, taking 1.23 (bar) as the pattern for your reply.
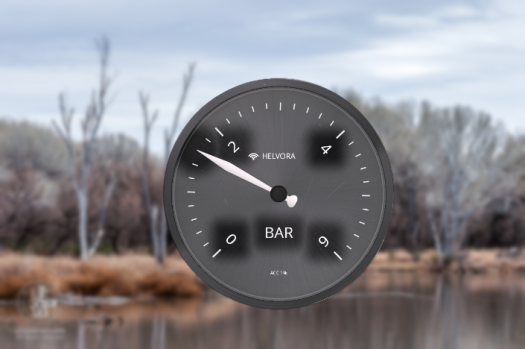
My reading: 1.6 (bar)
